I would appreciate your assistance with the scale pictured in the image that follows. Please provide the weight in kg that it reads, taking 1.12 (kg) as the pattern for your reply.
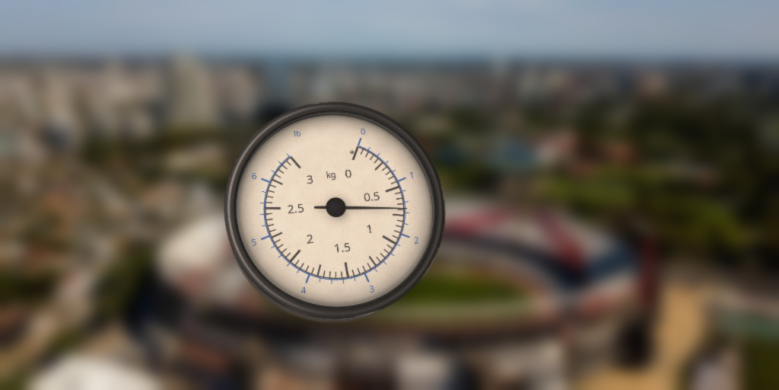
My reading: 0.7 (kg)
